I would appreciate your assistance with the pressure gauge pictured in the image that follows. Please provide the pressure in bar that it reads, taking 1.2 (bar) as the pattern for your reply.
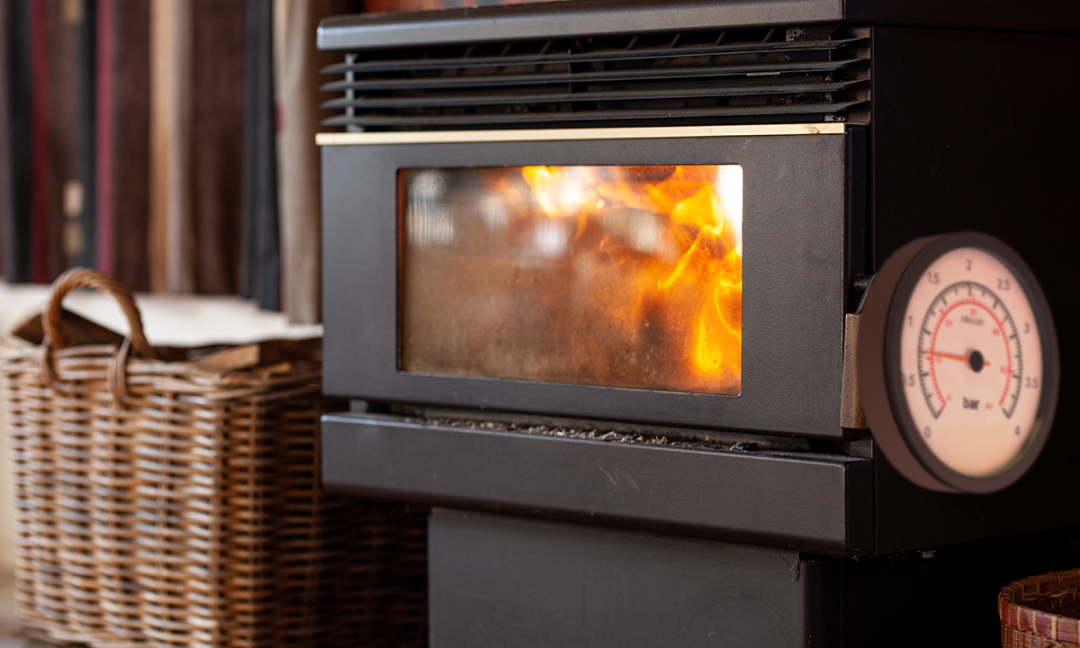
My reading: 0.75 (bar)
